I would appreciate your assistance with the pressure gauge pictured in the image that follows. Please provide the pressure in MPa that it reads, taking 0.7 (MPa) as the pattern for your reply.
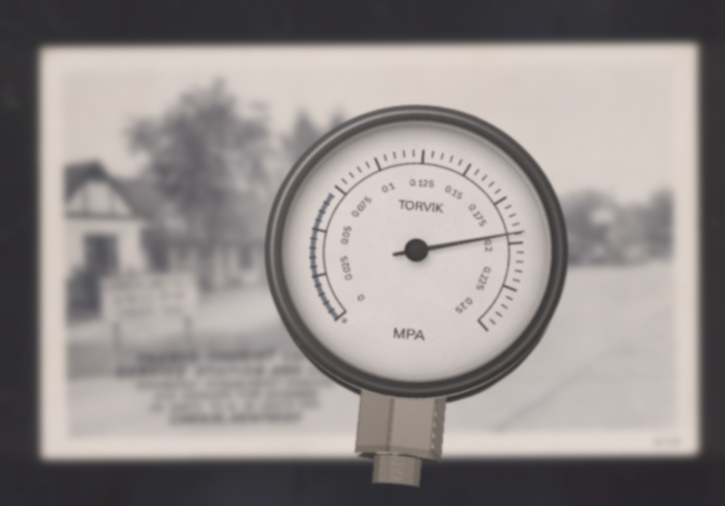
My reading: 0.195 (MPa)
